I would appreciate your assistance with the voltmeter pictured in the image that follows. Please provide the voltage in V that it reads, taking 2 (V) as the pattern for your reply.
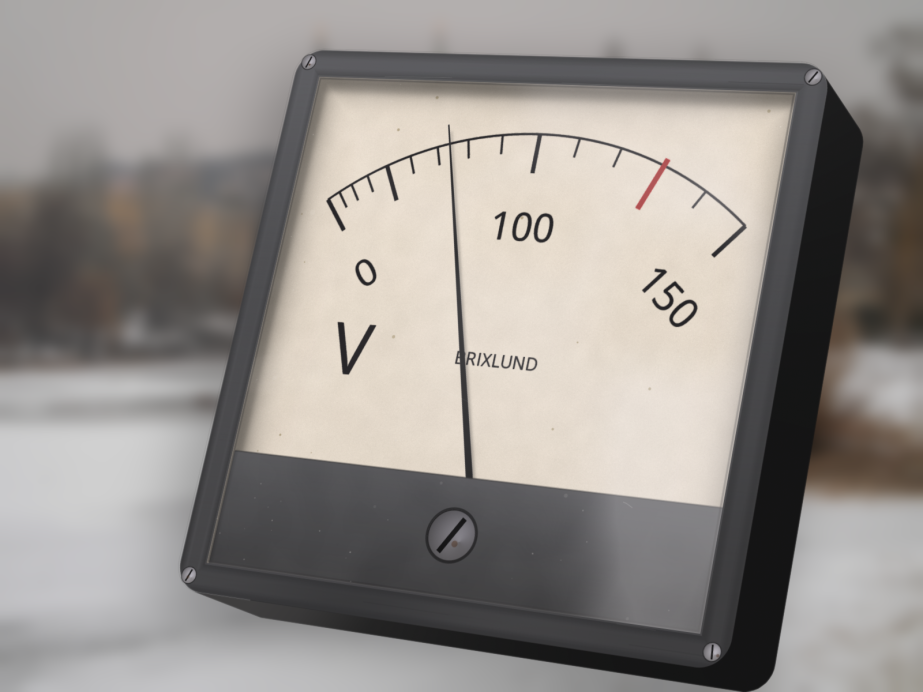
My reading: 75 (V)
